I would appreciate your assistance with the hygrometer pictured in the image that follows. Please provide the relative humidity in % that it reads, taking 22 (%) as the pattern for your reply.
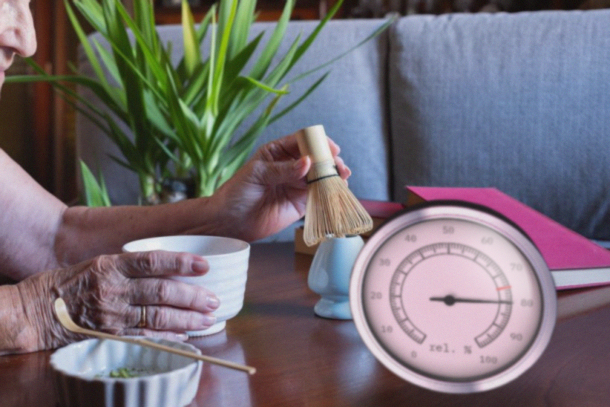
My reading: 80 (%)
